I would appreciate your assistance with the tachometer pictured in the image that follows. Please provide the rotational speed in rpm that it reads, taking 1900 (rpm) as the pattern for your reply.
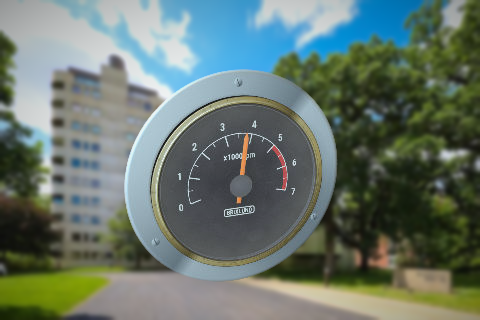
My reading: 3750 (rpm)
